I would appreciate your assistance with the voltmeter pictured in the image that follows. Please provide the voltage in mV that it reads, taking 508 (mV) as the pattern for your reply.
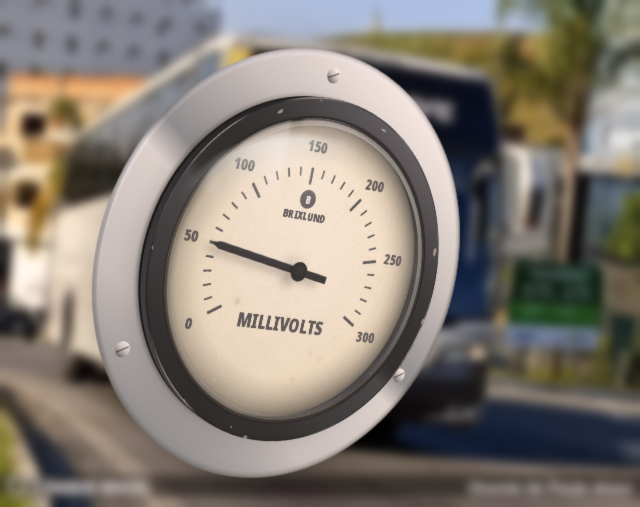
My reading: 50 (mV)
